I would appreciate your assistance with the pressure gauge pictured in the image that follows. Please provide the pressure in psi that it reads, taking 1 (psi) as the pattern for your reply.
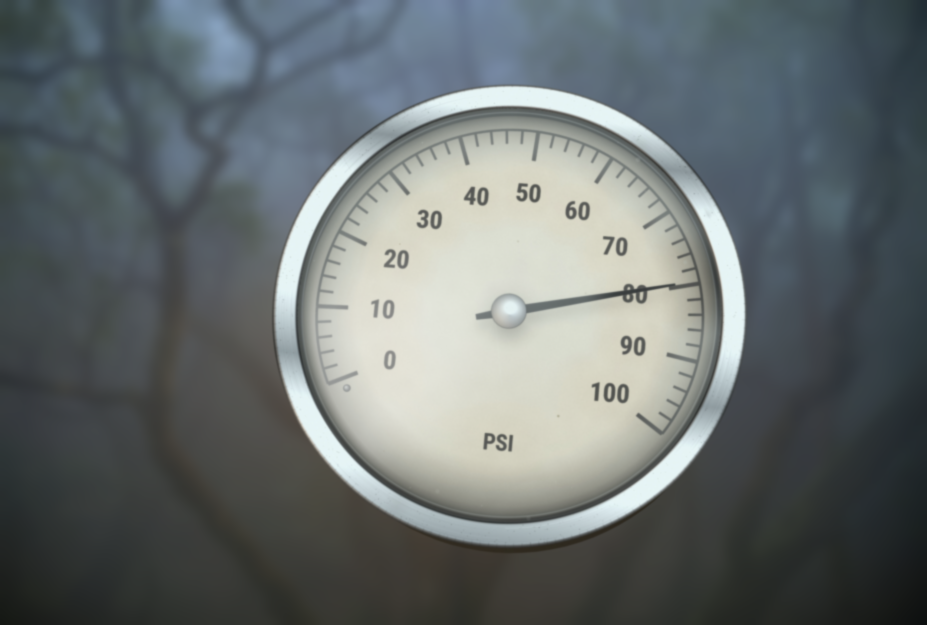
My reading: 80 (psi)
